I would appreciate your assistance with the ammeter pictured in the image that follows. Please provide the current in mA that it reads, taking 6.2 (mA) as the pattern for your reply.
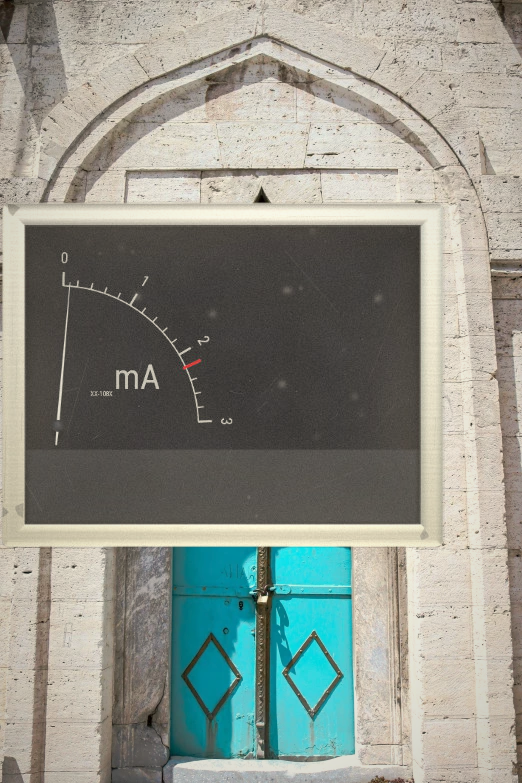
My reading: 0.1 (mA)
